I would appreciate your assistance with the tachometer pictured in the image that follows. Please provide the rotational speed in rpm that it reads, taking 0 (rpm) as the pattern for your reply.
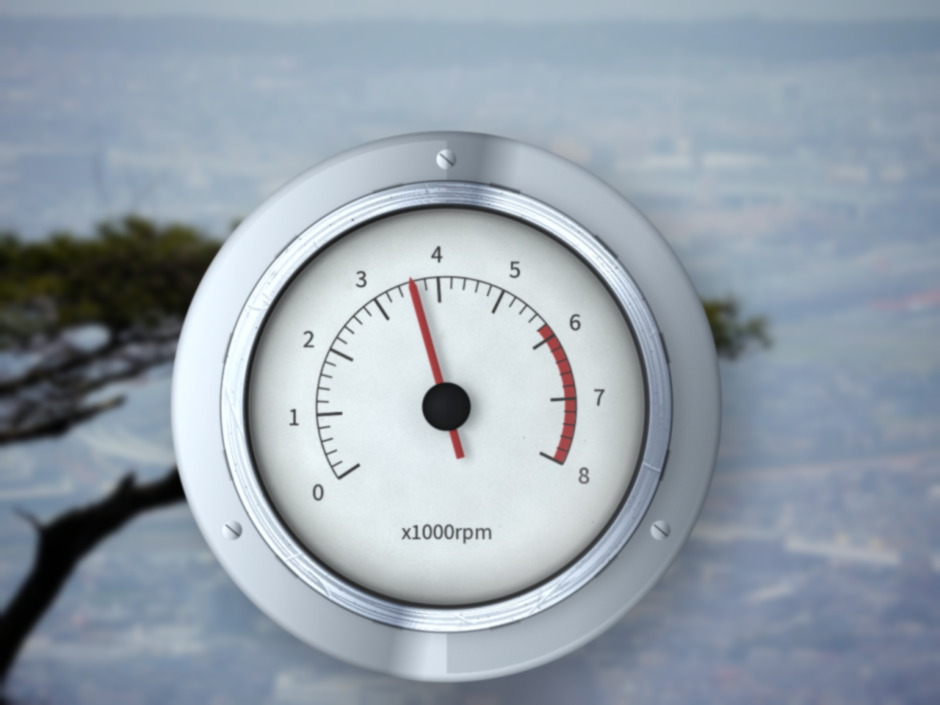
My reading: 3600 (rpm)
